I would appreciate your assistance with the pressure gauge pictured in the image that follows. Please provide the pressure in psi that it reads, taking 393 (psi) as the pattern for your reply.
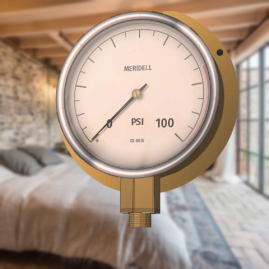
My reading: 0 (psi)
